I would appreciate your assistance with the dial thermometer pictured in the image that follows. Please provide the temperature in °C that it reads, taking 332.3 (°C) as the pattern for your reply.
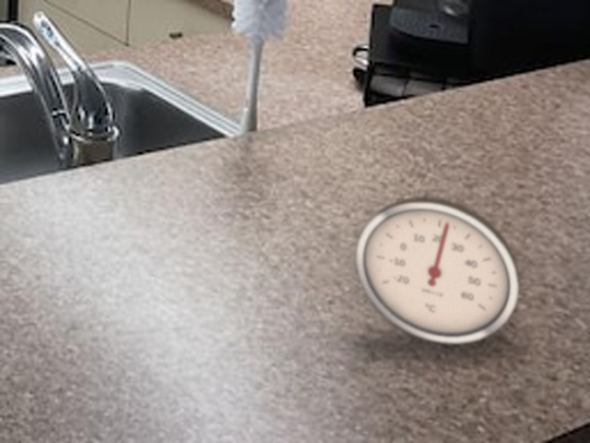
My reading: 22.5 (°C)
